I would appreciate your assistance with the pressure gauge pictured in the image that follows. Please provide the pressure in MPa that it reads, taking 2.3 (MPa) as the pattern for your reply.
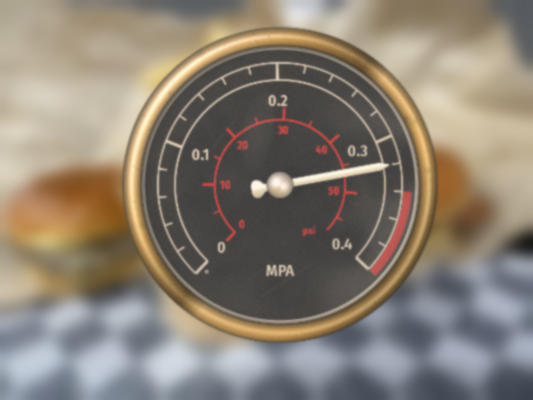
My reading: 0.32 (MPa)
